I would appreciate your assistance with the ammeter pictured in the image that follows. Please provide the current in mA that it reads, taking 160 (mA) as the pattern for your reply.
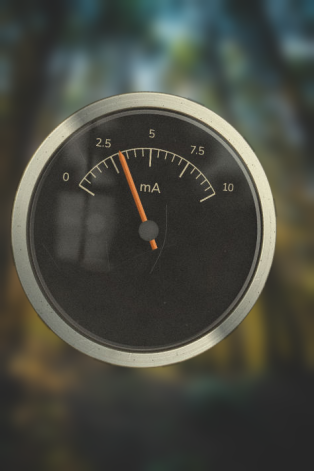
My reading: 3 (mA)
